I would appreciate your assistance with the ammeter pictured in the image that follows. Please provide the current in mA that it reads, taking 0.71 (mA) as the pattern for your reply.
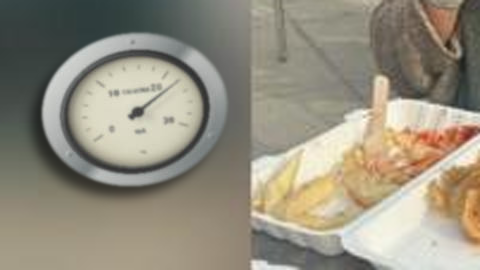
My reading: 22 (mA)
